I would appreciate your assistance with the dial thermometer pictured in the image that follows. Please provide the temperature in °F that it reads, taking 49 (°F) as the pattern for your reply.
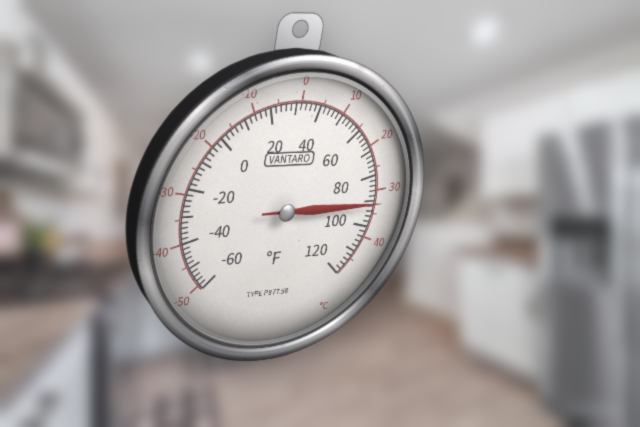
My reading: 90 (°F)
